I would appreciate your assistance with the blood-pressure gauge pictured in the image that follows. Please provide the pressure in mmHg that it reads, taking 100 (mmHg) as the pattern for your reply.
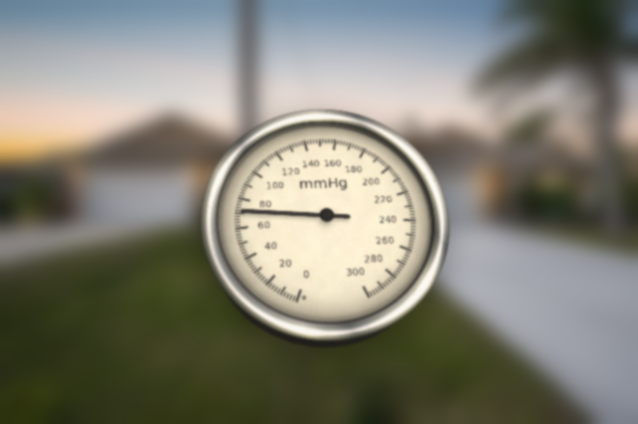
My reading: 70 (mmHg)
